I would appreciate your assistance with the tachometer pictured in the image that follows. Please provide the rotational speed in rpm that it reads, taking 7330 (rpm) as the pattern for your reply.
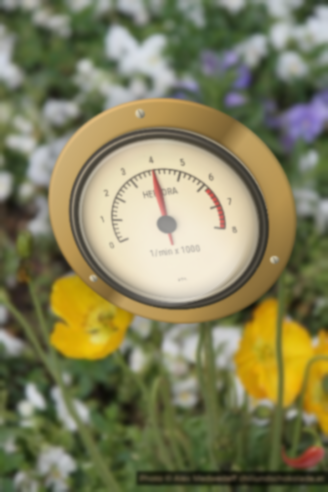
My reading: 4000 (rpm)
